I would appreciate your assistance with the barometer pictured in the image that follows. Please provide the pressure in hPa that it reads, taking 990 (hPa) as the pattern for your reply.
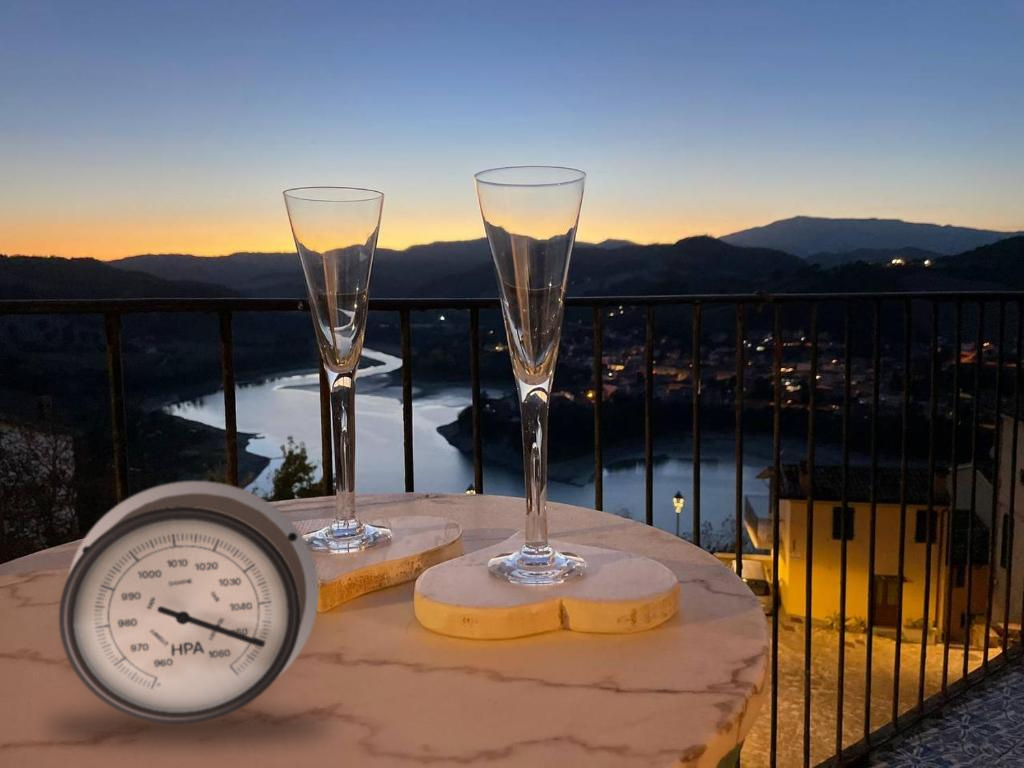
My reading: 1050 (hPa)
